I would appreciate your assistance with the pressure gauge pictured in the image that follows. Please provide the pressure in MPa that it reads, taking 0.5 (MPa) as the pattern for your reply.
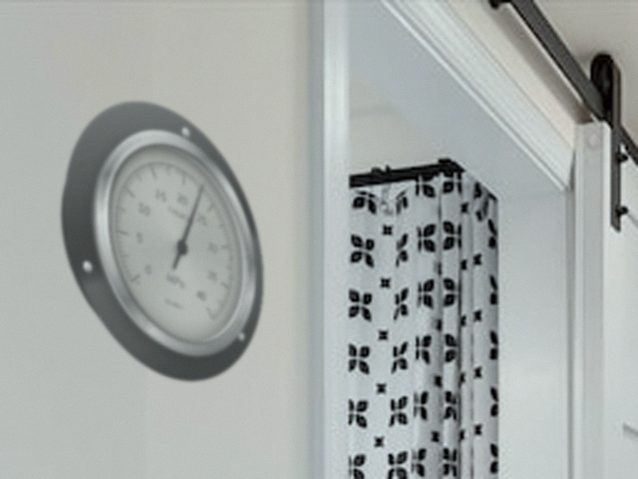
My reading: 22.5 (MPa)
